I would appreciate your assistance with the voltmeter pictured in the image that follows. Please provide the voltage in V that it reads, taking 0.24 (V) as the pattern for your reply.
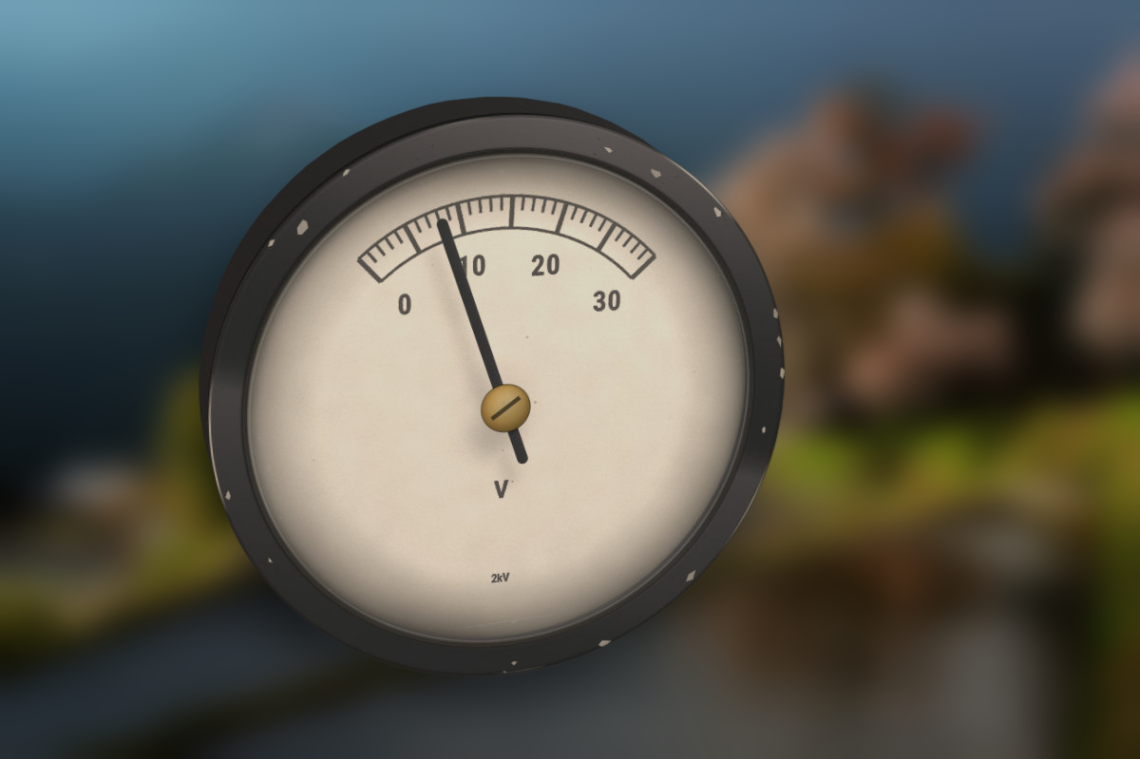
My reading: 8 (V)
